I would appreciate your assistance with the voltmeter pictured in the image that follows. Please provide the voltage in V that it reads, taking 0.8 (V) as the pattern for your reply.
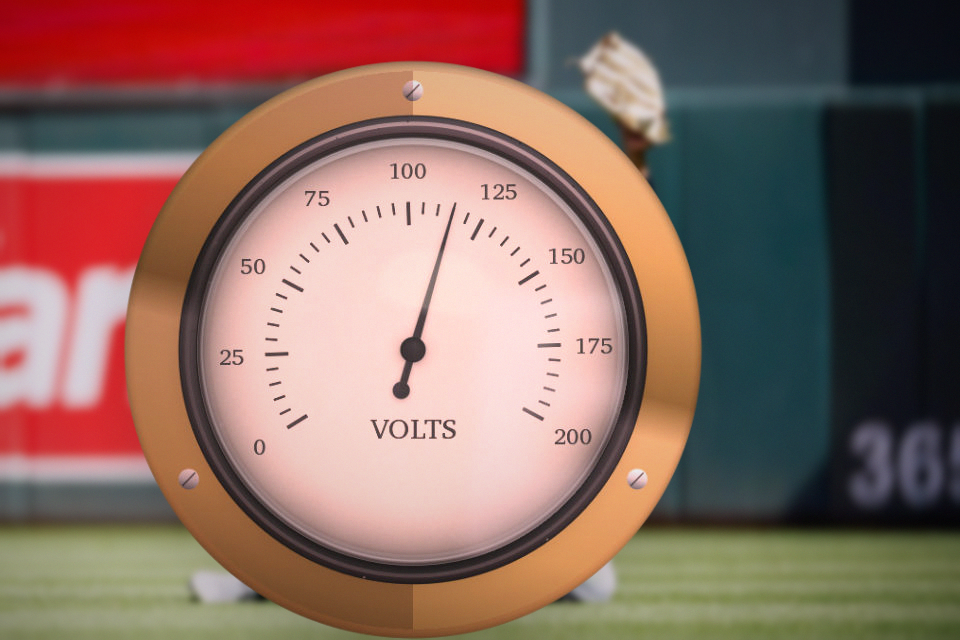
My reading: 115 (V)
